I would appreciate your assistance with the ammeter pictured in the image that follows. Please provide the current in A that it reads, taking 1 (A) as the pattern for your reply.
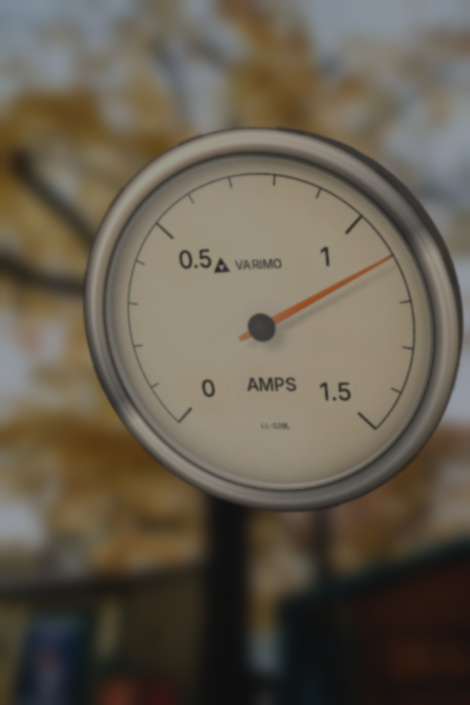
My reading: 1.1 (A)
